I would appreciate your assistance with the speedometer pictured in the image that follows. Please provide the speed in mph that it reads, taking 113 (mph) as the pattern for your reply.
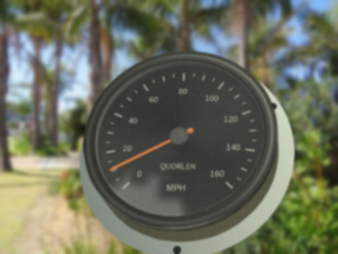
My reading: 10 (mph)
